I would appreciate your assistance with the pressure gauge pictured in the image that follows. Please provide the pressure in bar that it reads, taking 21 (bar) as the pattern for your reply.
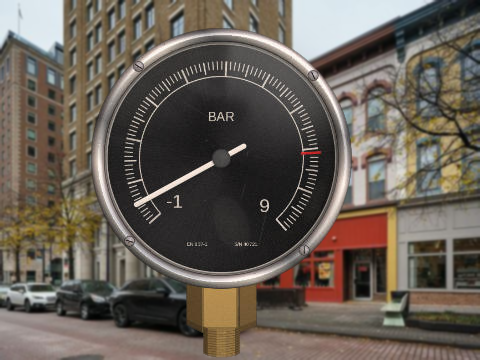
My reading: -0.5 (bar)
